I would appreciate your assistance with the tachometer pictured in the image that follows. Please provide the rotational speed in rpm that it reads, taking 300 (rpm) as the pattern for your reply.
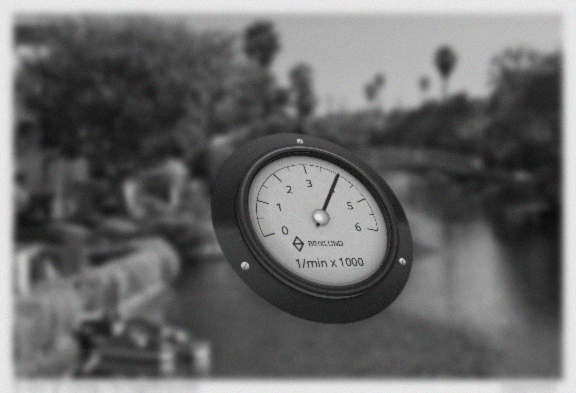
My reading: 4000 (rpm)
